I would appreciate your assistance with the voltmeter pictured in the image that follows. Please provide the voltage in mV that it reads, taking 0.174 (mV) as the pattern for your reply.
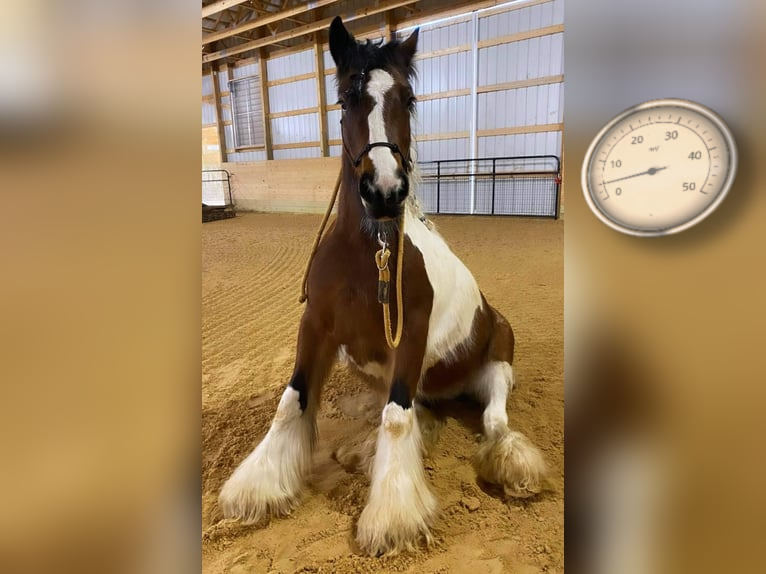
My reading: 4 (mV)
